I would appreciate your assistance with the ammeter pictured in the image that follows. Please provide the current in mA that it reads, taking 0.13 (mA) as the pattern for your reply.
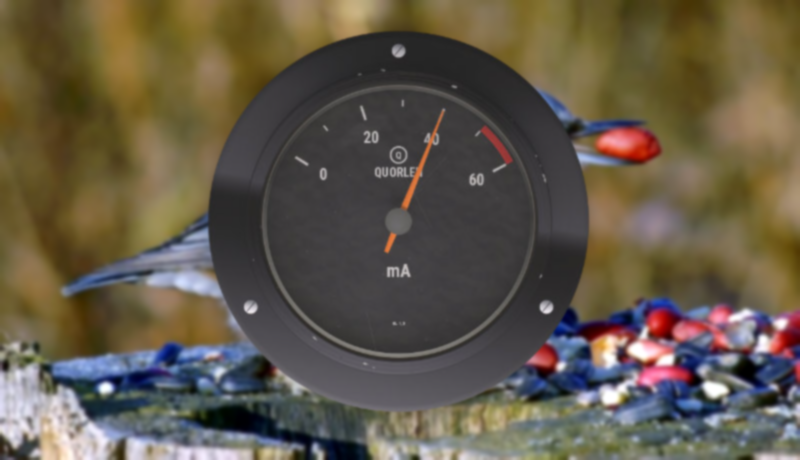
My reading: 40 (mA)
